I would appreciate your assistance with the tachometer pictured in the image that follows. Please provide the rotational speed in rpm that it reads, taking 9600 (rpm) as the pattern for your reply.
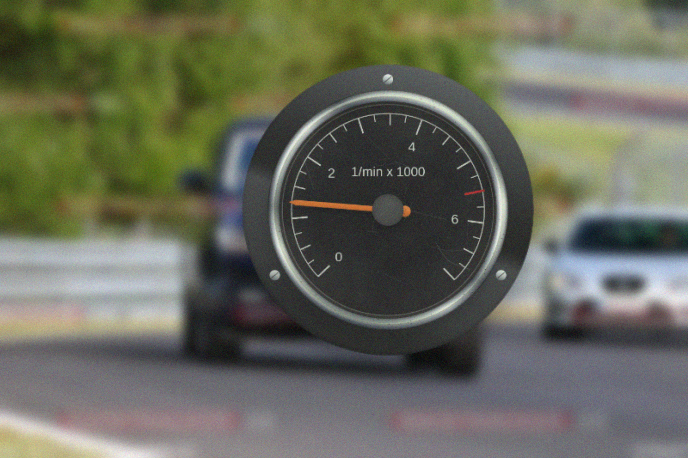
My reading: 1250 (rpm)
